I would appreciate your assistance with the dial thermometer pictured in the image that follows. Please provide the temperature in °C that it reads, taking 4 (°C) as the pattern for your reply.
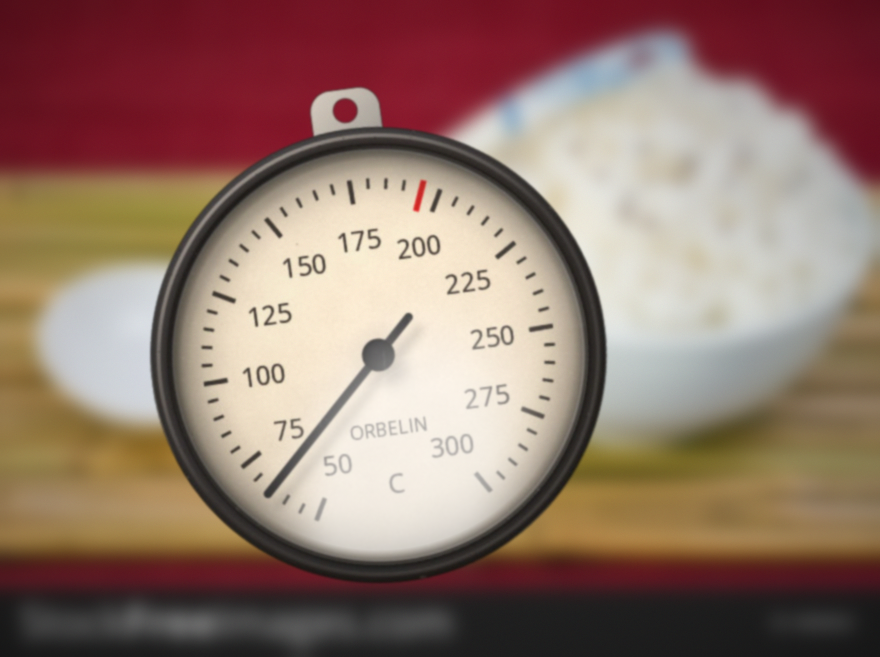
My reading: 65 (°C)
